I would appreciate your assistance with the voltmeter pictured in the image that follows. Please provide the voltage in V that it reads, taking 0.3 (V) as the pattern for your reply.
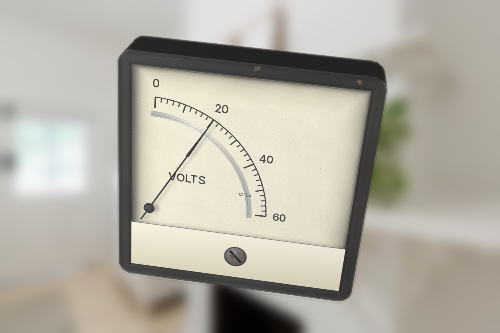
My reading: 20 (V)
